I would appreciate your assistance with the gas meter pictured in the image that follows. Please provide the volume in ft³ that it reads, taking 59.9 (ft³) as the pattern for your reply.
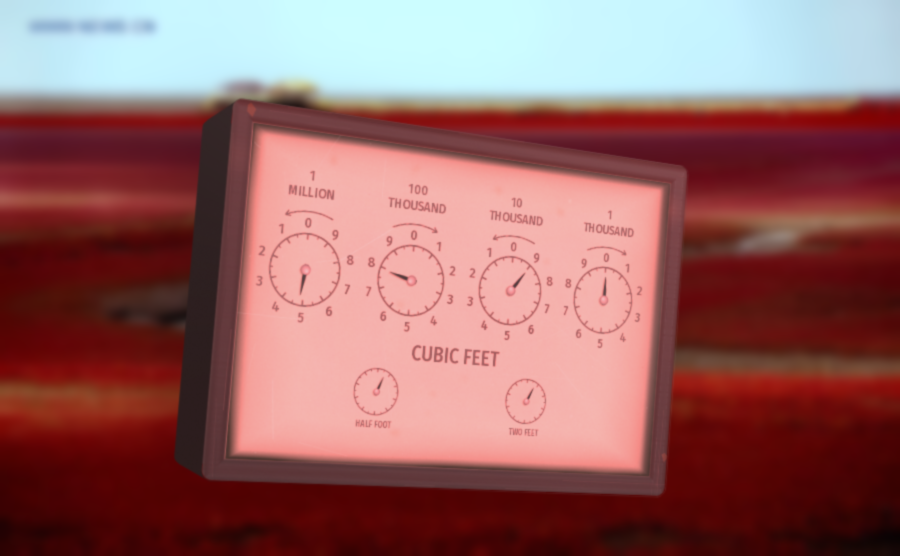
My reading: 479000 (ft³)
